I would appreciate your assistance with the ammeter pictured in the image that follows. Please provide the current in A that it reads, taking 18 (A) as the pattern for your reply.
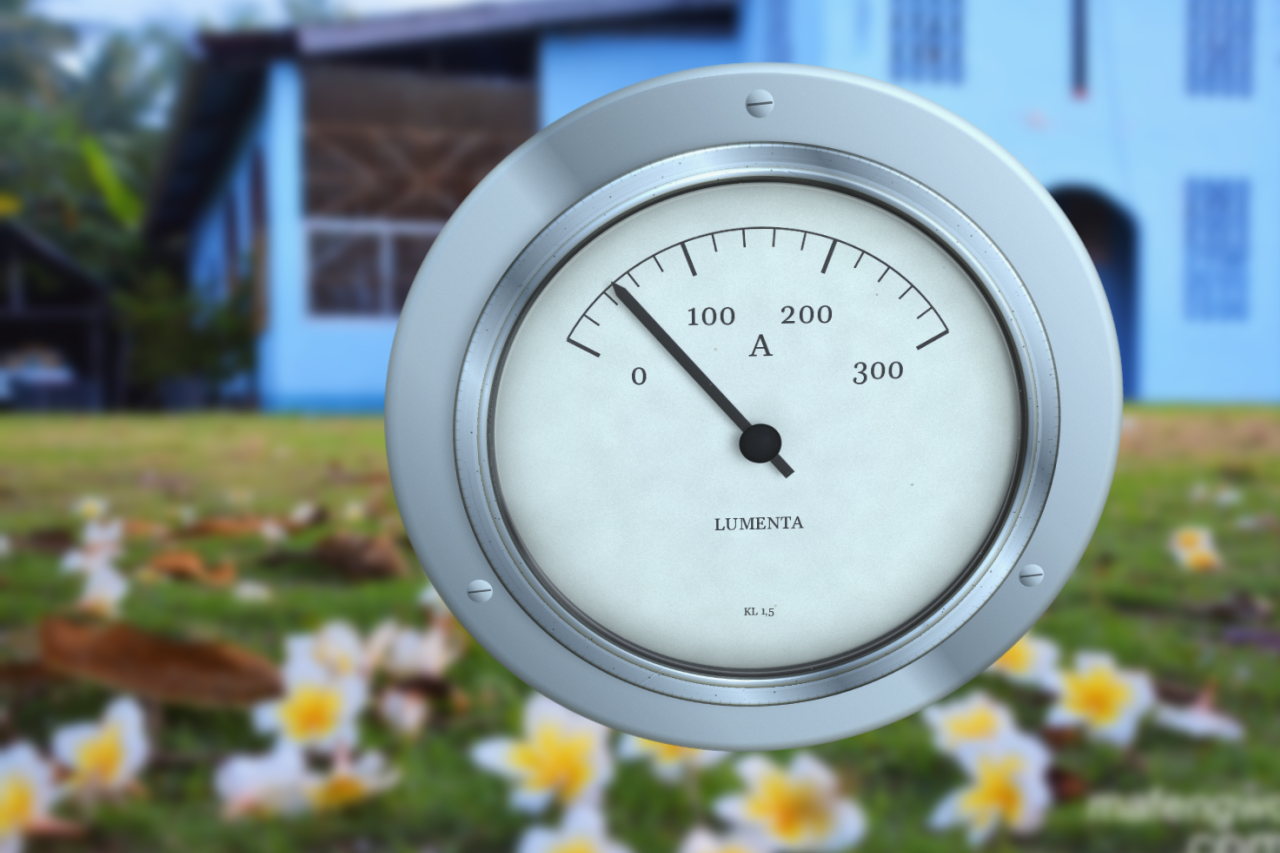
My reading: 50 (A)
